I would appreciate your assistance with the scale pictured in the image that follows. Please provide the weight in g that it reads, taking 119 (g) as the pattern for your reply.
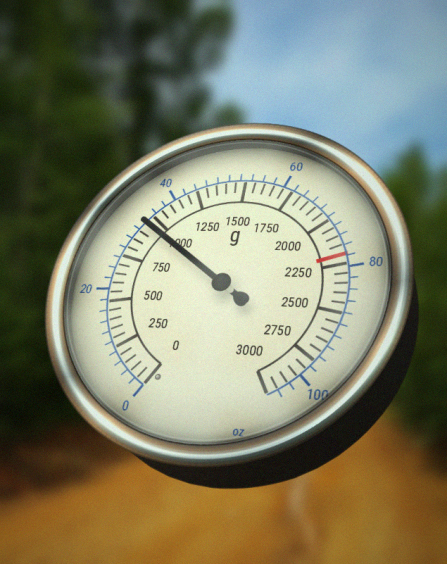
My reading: 950 (g)
